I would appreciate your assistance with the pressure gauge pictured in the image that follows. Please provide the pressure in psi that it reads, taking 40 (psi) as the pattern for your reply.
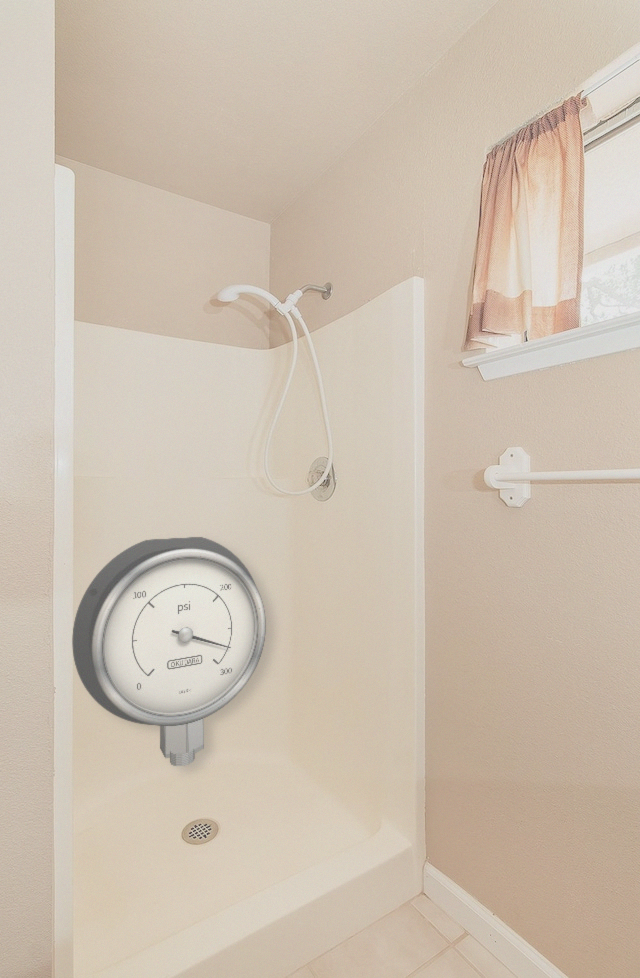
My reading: 275 (psi)
